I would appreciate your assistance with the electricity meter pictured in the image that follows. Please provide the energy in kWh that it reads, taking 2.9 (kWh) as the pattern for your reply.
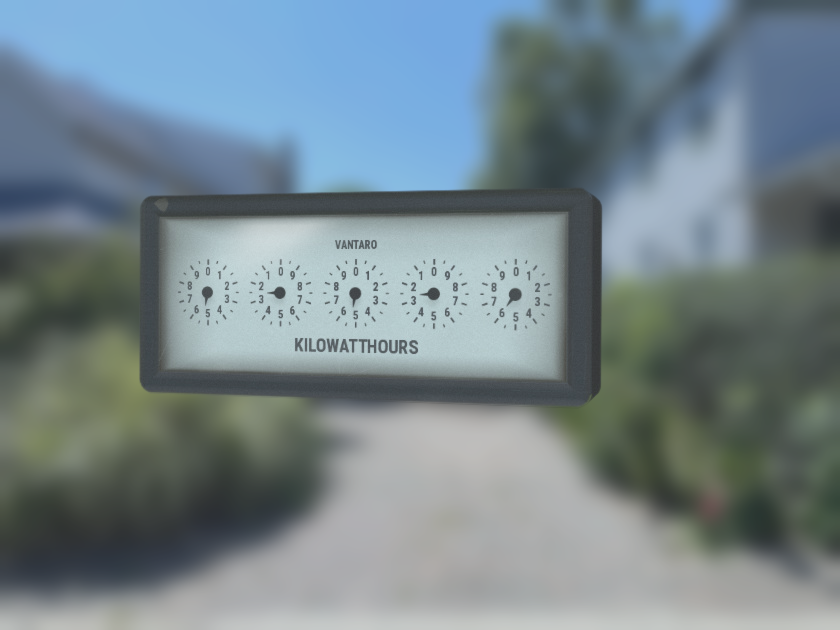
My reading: 52526 (kWh)
